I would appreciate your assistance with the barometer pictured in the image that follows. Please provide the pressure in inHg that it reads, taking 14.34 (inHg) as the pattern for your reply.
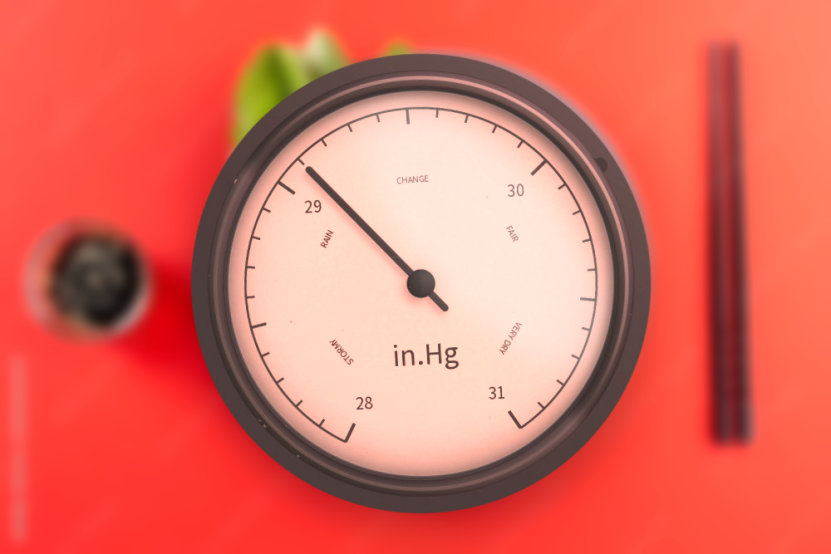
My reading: 29.1 (inHg)
